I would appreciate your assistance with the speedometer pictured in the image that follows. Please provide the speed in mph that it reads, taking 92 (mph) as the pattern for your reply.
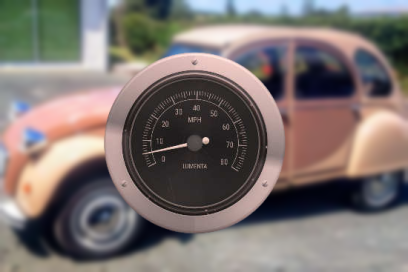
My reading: 5 (mph)
